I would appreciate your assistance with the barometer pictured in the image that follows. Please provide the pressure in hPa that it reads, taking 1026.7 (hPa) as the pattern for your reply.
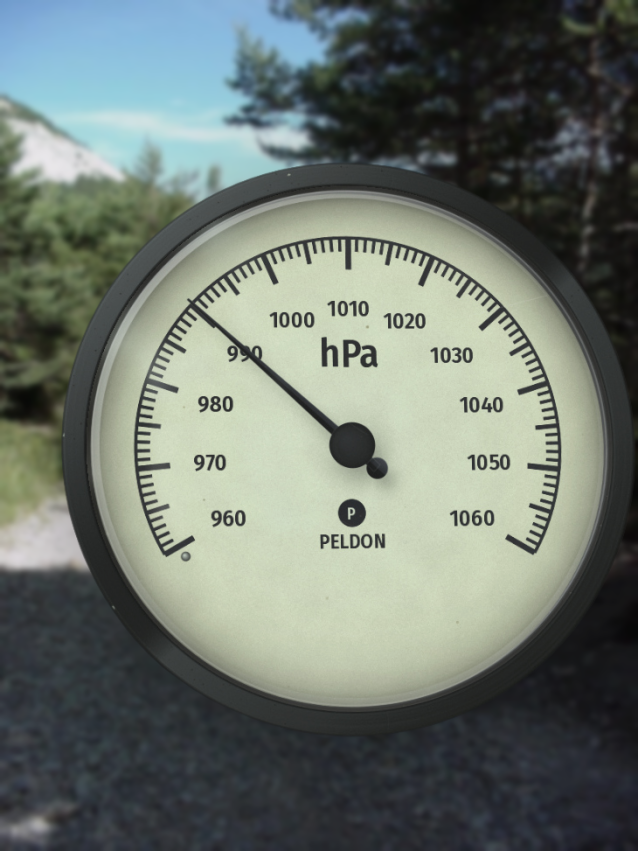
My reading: 990 (hPa)
